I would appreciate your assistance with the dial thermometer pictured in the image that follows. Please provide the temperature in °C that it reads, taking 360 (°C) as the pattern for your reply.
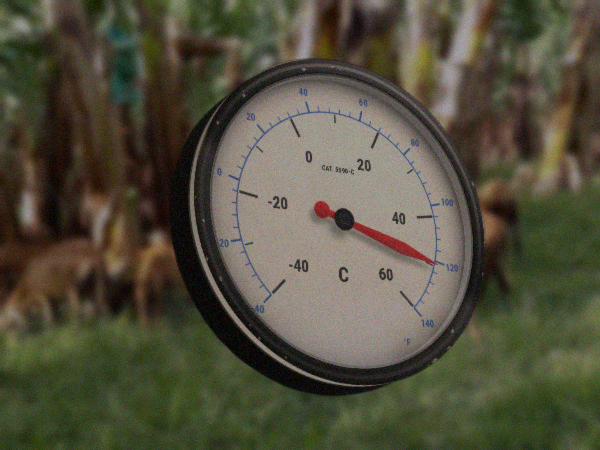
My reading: 50 (°C)
